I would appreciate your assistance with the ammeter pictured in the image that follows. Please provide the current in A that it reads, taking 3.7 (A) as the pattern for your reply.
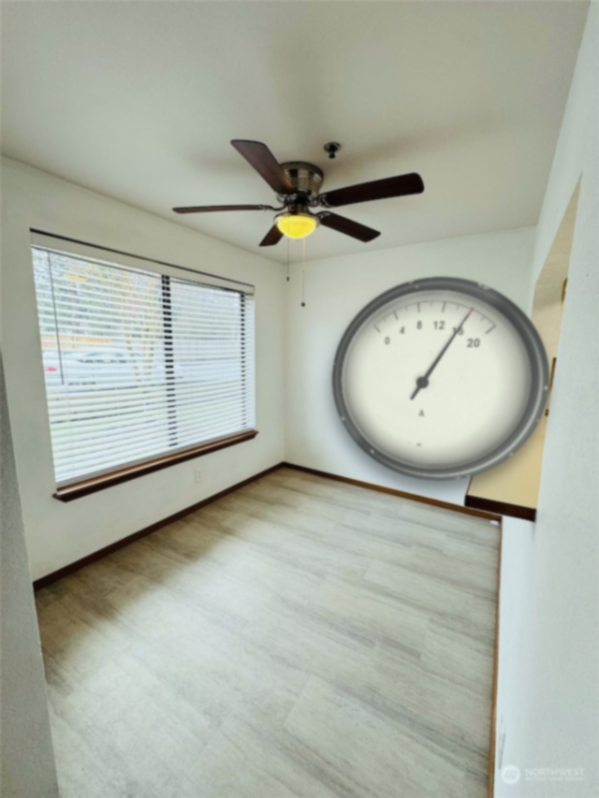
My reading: 16 (A)
